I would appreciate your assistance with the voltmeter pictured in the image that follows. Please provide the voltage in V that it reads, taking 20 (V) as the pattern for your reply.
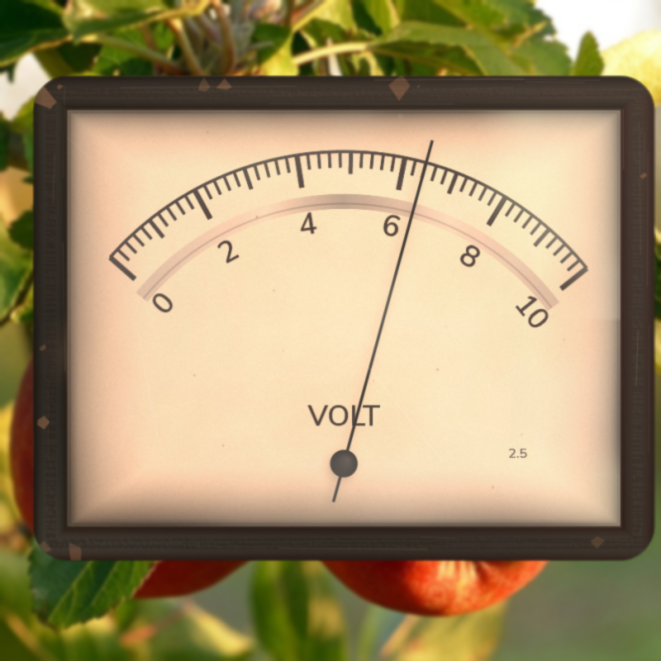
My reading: 6.4 (V)
